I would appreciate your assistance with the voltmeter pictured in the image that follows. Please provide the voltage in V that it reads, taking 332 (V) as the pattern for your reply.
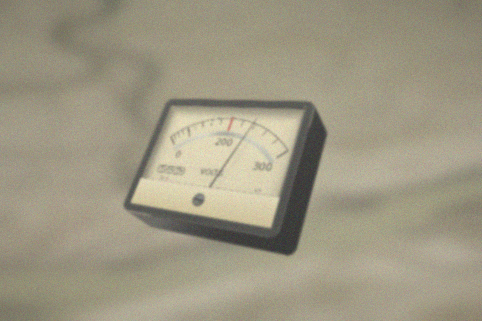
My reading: 240 (V)
